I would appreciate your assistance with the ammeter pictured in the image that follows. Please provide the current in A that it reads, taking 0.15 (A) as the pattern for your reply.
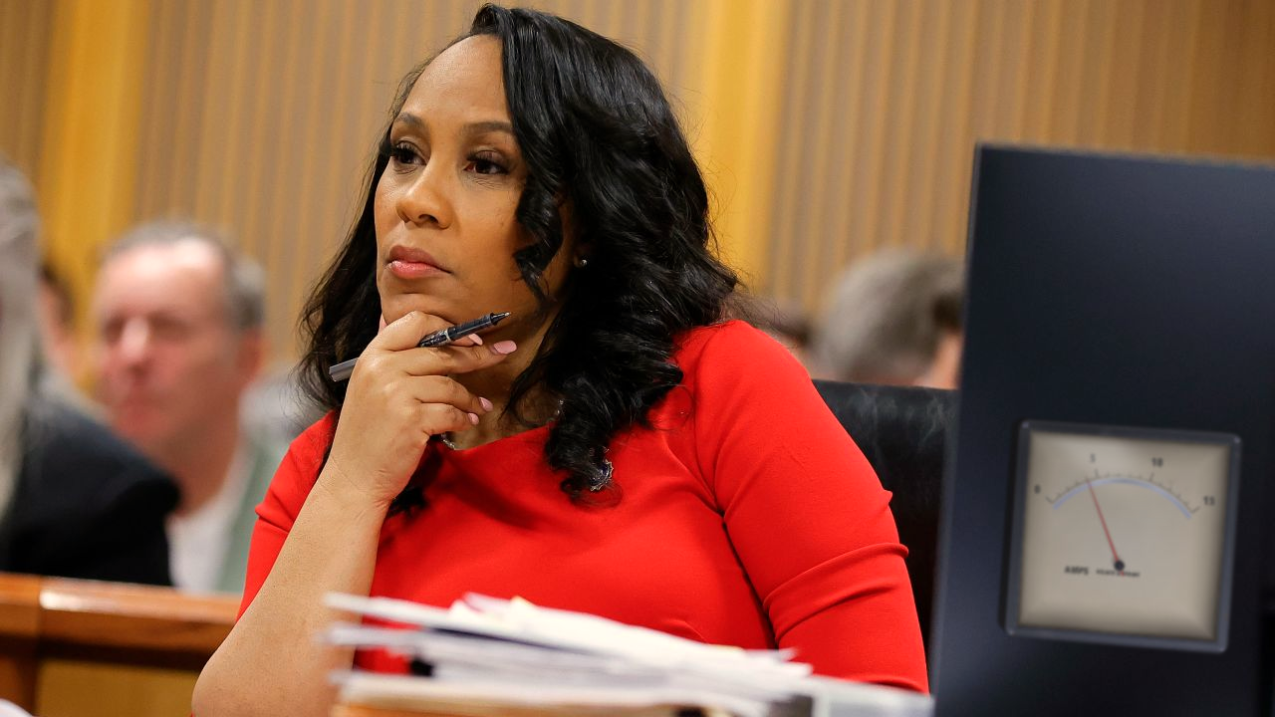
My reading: 4 (A)
